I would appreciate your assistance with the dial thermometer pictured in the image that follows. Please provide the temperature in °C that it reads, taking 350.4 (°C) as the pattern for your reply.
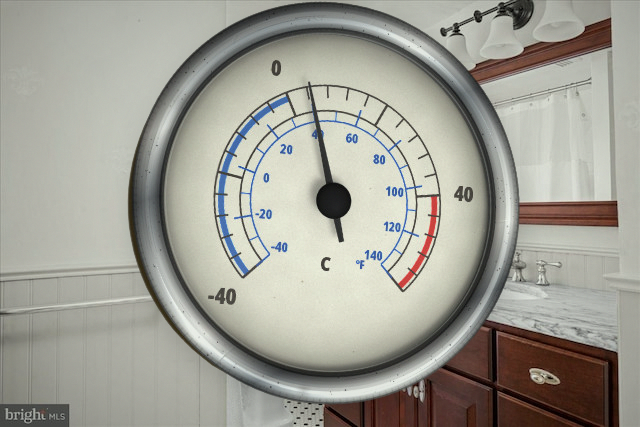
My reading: 4 (°C)
